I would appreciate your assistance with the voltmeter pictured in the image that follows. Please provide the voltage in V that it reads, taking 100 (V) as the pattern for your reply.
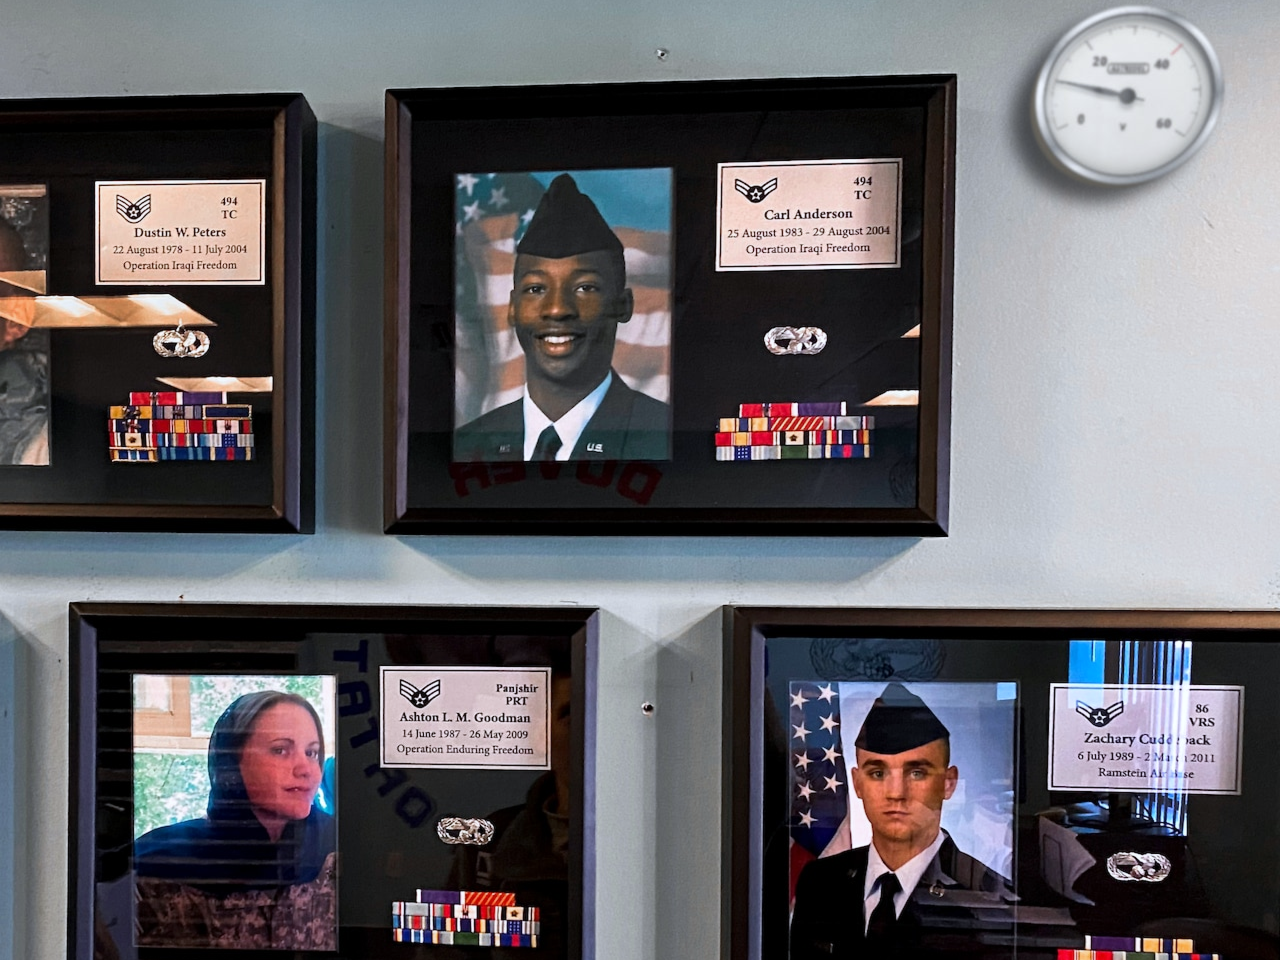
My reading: 10 (V)
